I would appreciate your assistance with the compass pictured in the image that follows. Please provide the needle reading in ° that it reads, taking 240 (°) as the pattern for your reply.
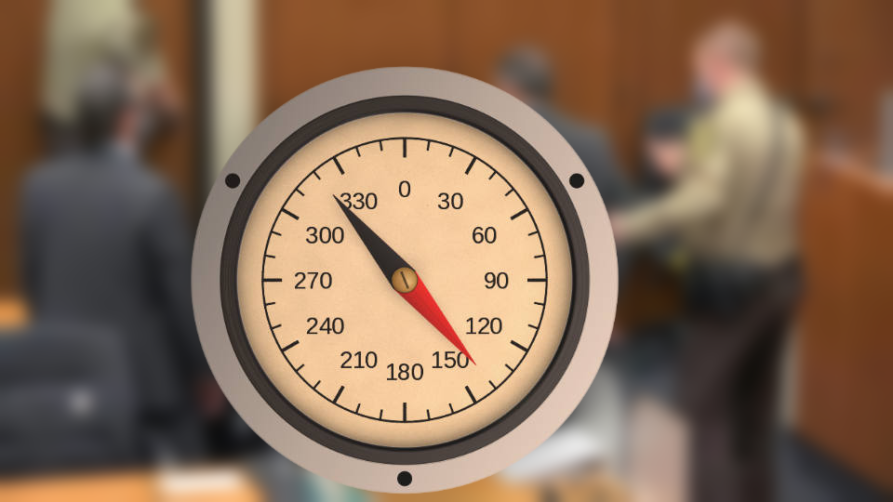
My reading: 140 (°)
